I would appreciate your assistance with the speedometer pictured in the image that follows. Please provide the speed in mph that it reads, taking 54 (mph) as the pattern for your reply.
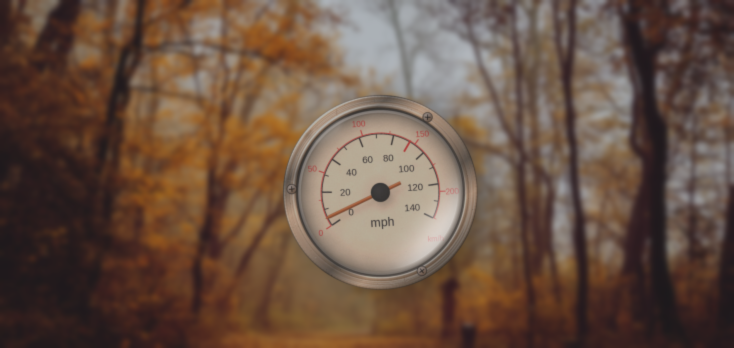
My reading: 5 (mph)
